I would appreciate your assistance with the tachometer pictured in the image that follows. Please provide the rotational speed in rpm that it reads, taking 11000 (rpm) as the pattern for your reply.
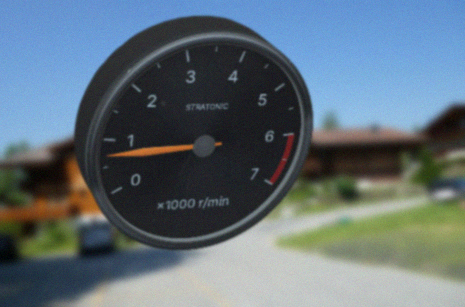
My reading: 750 (rpm)
